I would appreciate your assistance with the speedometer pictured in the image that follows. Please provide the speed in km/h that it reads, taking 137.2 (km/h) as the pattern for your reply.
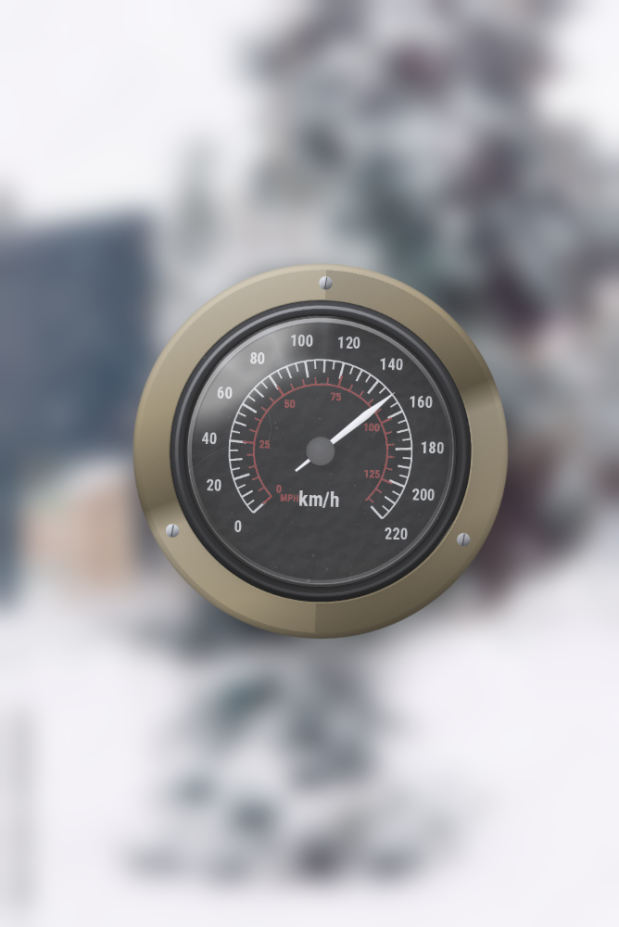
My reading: 150 (km/h)
